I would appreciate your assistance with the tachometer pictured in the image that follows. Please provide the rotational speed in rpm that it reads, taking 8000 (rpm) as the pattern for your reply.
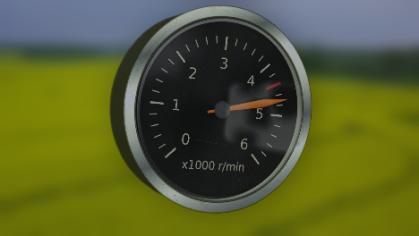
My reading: 4700 (rpm)
